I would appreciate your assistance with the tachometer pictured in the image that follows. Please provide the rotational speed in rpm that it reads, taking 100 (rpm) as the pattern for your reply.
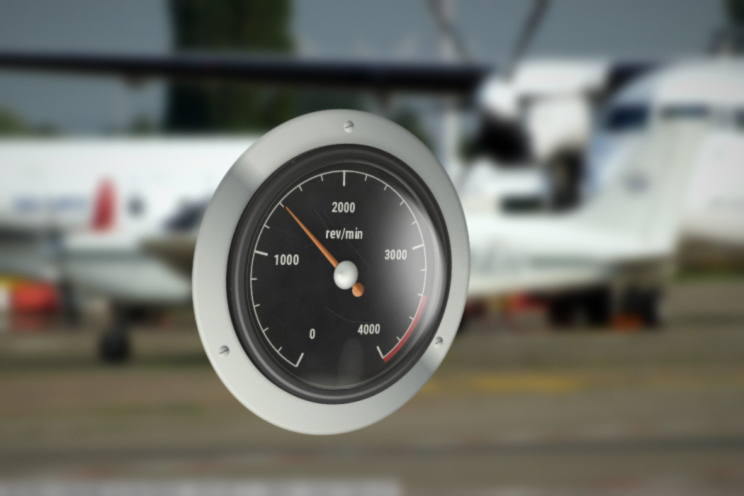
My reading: 1400 (rpm)
